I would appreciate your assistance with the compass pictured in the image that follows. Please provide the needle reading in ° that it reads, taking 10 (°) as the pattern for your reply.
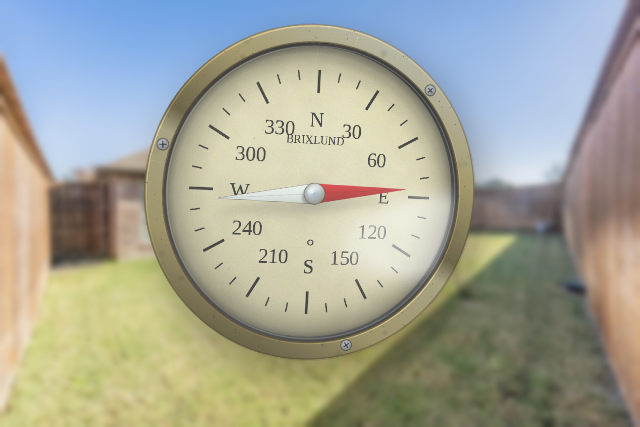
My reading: 85 (°)
